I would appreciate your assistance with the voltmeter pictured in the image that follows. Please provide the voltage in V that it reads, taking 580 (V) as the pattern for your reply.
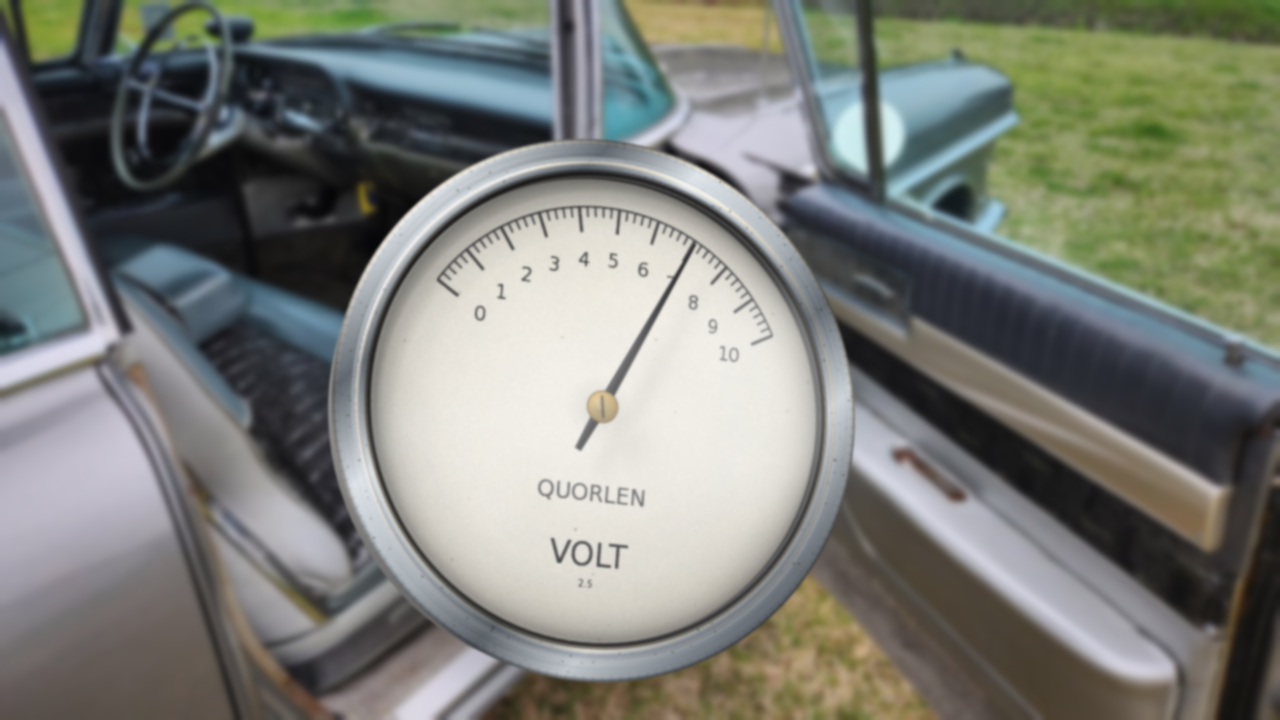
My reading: 7 (V)
